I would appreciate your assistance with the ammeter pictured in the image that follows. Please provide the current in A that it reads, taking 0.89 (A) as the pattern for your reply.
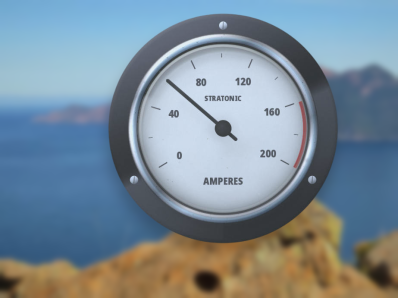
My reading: 60 (A)
